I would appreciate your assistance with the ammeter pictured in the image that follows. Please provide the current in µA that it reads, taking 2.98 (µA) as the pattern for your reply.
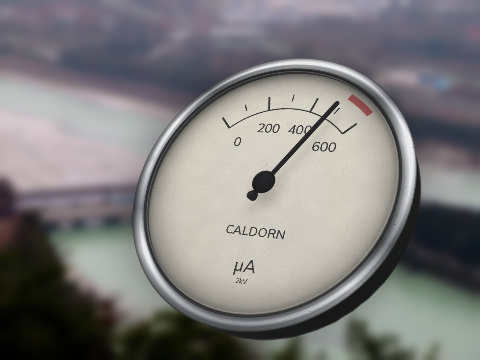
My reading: 500 (µA)
